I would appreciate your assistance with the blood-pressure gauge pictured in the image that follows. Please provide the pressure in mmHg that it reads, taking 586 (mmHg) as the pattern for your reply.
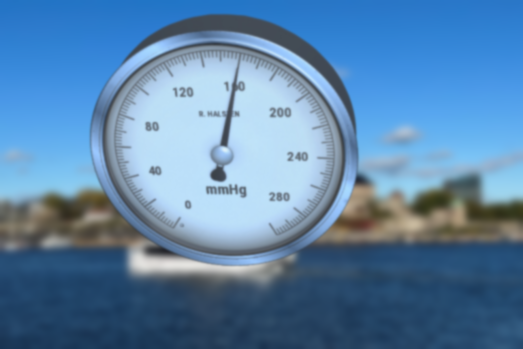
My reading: 160 (mmHg)
